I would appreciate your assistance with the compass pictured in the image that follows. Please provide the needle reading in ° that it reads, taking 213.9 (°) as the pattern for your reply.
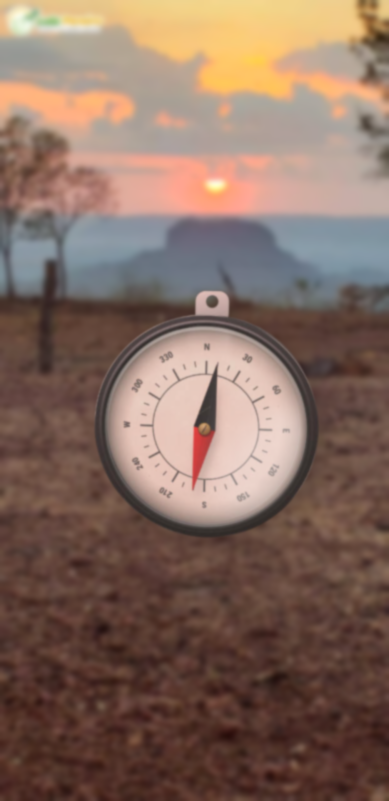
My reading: 190 (°)
